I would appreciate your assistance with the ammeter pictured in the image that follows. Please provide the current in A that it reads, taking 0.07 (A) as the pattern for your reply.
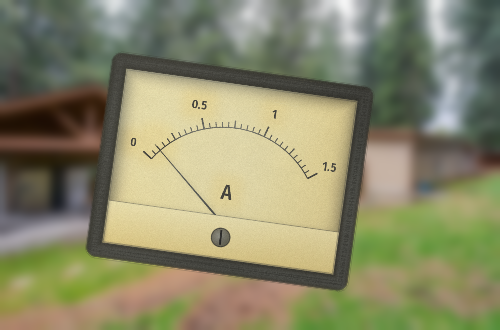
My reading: 0.1 (A)
